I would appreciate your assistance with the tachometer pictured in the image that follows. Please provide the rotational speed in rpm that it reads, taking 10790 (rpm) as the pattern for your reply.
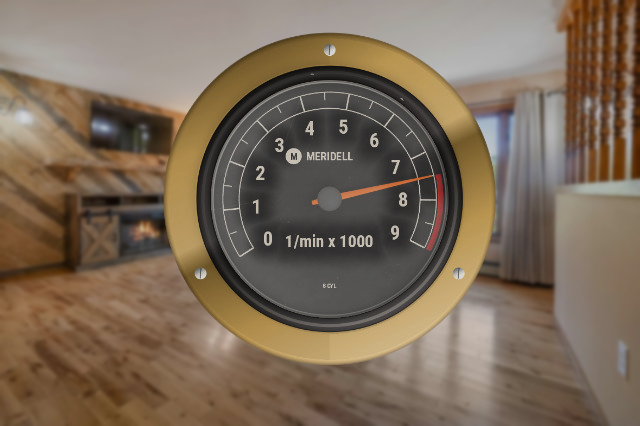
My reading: 7500 (rpm)
